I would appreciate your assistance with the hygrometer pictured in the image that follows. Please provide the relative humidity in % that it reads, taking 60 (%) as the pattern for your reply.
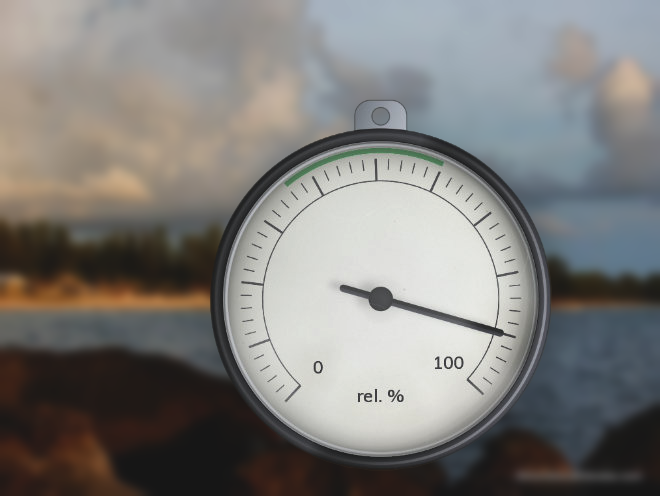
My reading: 90 (%)
